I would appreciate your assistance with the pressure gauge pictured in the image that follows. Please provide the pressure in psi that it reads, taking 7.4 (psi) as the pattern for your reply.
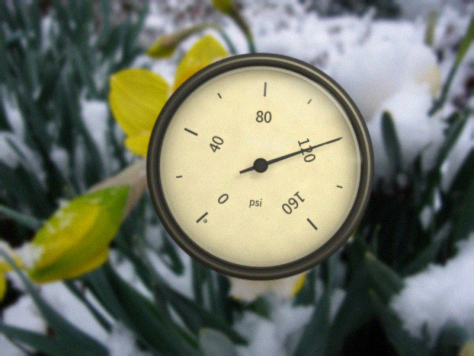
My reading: 120 (psi)
